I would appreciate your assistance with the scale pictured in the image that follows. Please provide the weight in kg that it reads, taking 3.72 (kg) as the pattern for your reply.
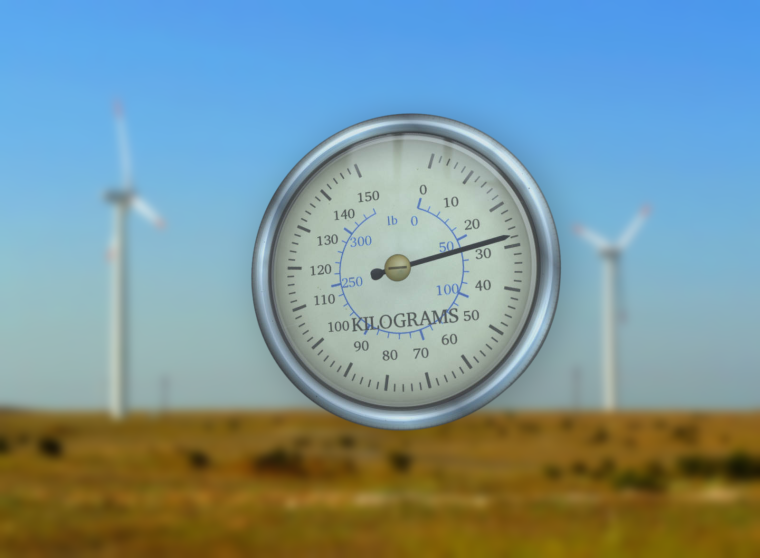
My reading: 28 (kg)
